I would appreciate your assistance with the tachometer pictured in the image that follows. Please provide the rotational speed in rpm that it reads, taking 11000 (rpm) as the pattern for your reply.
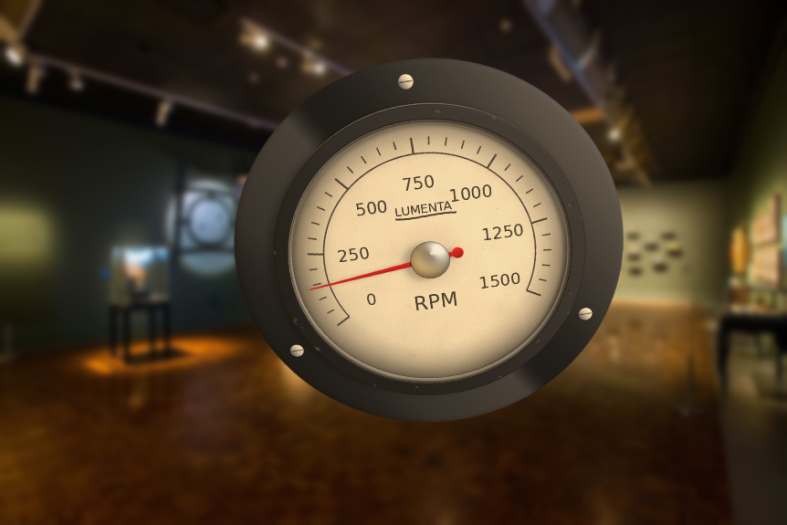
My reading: 150 (rpm)
